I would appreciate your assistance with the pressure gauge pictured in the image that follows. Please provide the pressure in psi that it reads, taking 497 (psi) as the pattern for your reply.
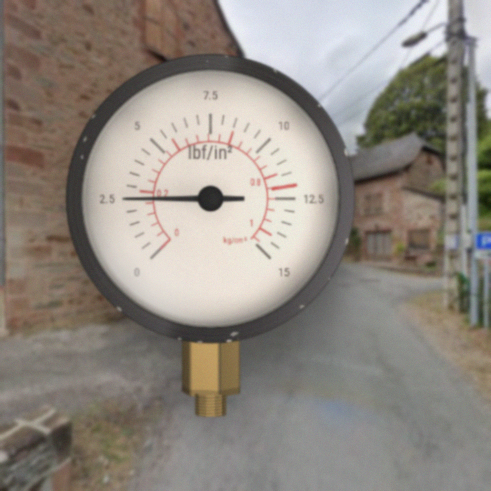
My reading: 2.5 (psi)
